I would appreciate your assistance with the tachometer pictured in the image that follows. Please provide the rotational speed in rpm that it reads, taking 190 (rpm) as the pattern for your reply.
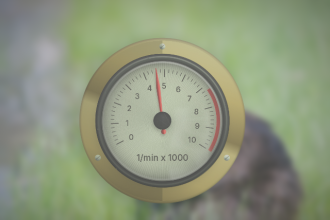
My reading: 4600 (rpm)
